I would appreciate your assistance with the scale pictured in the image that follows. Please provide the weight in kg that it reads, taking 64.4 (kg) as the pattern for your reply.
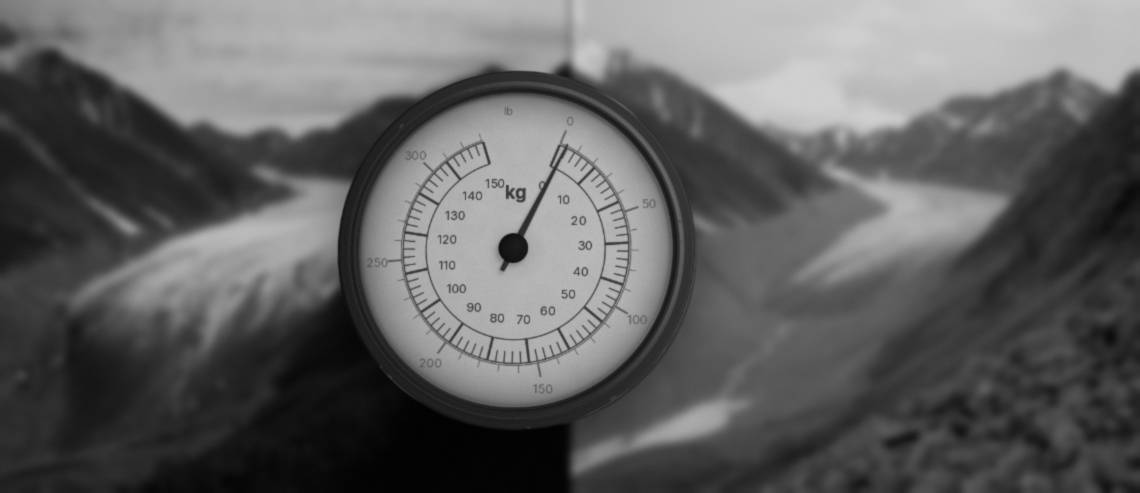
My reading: 2 (kg)
